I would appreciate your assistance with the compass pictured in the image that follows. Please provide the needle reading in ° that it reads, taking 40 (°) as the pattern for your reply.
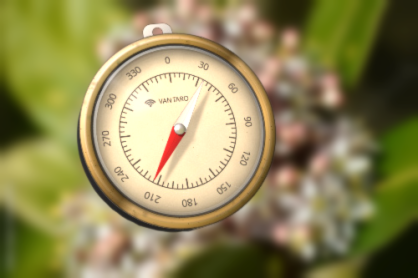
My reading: 215 (°)
